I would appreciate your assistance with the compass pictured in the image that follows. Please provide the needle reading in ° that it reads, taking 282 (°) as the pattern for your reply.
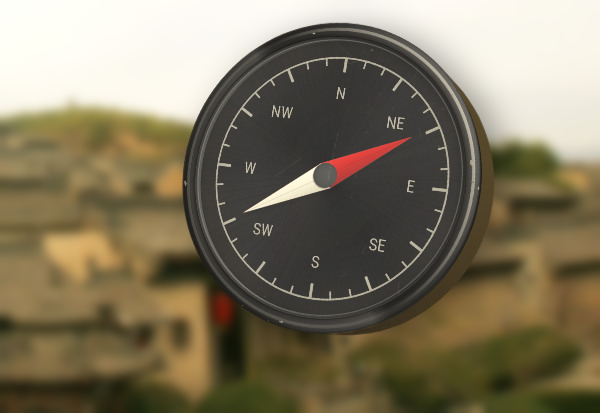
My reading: 60 (°)
